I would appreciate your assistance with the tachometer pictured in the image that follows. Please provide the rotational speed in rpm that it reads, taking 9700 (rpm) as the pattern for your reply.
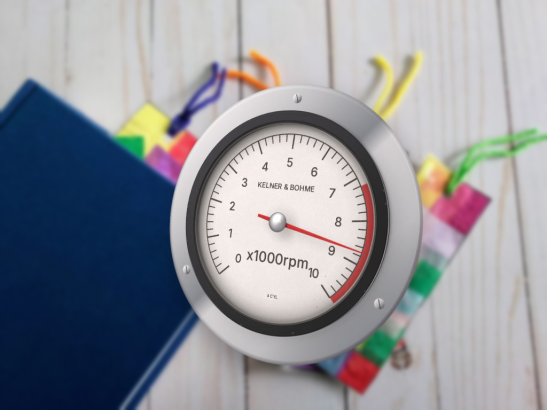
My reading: 8700 (rpm)
